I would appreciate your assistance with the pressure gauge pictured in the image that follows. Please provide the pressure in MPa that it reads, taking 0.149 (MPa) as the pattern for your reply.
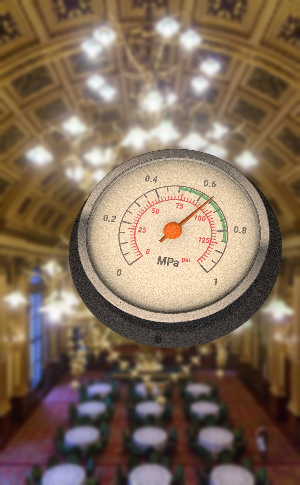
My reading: 0.65 (MPa)
